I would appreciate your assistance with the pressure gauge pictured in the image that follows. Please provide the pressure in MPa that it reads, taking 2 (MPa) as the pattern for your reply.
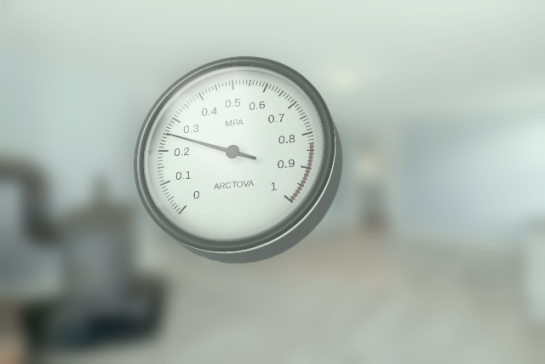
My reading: 0.25 (MPa)
